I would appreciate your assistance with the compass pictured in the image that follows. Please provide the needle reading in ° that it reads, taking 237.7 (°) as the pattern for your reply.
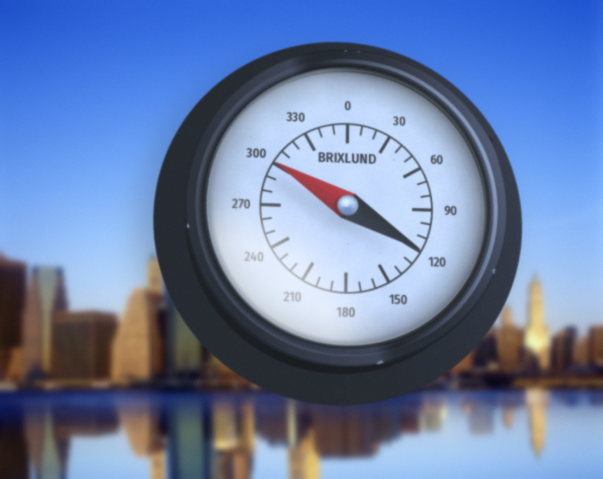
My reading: 300 (°)
